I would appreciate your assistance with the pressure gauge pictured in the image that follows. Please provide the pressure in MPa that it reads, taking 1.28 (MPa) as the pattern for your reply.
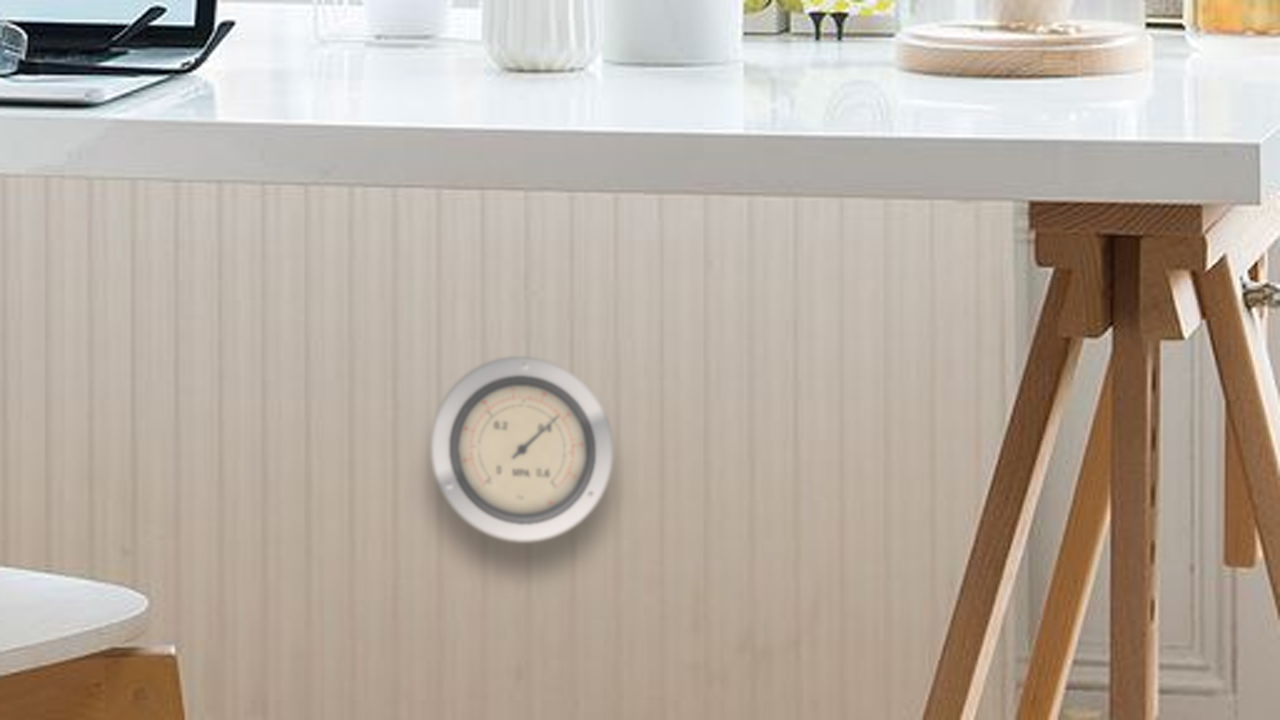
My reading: 0.4 (MPa)
